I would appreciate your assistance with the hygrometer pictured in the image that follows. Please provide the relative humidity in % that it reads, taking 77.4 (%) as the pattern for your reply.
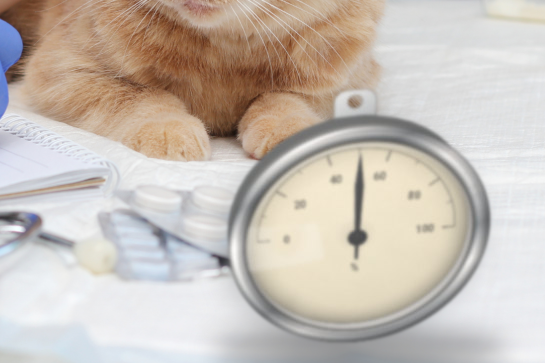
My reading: 50 (%)
